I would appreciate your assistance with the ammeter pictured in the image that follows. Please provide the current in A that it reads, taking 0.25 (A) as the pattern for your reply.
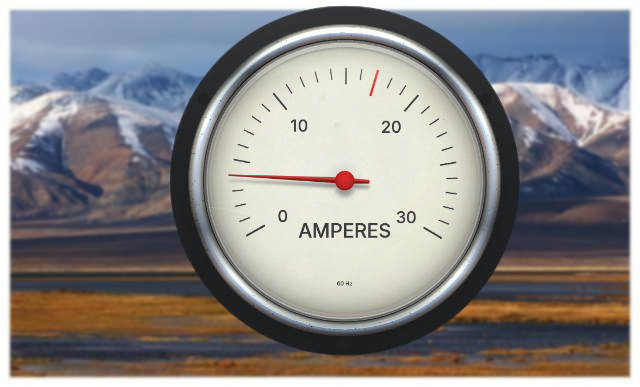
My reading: 4 (A)
